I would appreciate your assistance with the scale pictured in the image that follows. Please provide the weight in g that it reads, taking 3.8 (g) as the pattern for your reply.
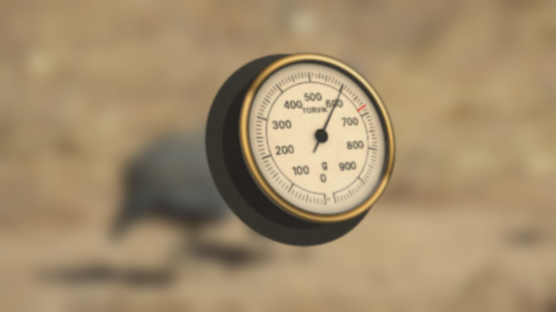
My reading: 600 (g)
